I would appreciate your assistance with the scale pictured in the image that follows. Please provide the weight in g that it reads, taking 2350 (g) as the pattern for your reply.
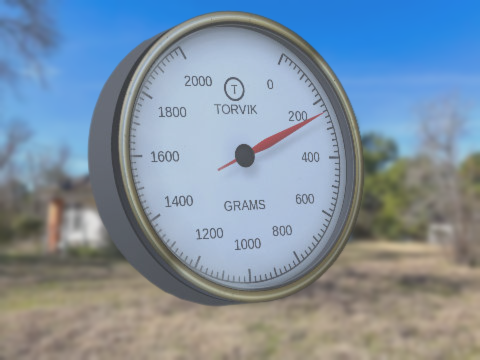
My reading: 240 (g)
